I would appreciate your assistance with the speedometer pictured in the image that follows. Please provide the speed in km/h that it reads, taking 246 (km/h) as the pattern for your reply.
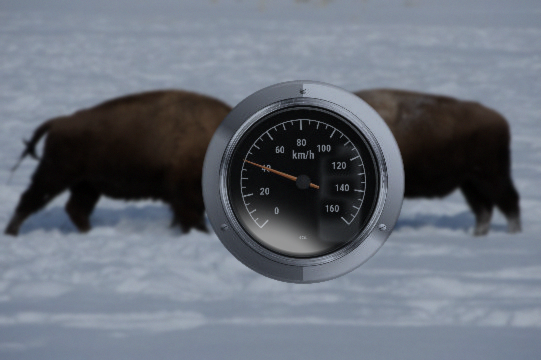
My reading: 40 (km/h)
